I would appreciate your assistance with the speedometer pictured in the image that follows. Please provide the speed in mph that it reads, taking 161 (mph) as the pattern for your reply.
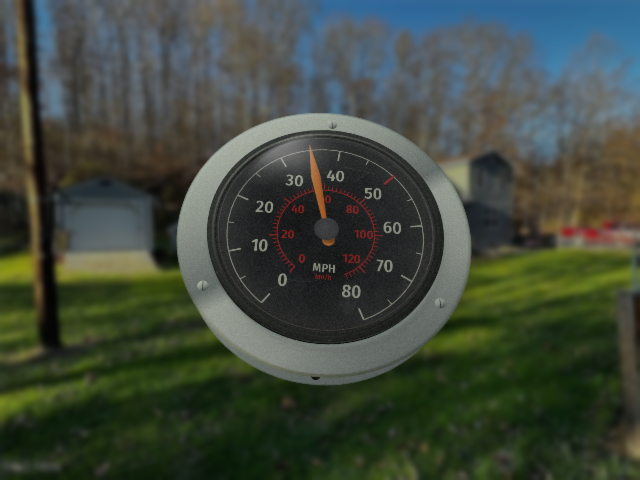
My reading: 35 (mph)
